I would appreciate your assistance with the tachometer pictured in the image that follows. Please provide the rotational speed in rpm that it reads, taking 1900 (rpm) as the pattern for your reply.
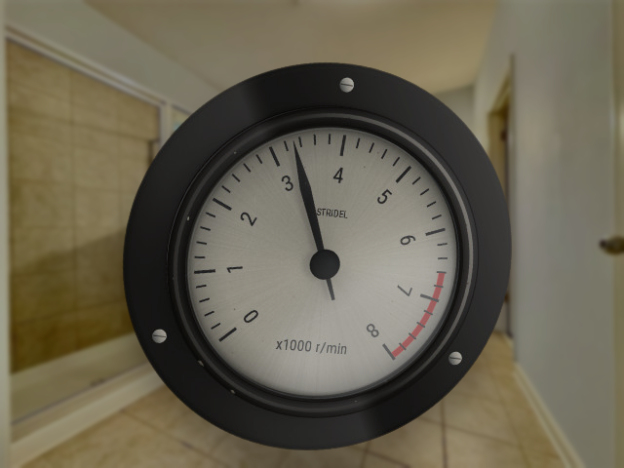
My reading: 3300 (rpm)
